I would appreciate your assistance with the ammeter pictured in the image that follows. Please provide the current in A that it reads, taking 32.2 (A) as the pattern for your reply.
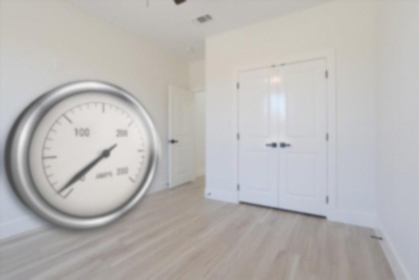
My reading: 10 (A)
